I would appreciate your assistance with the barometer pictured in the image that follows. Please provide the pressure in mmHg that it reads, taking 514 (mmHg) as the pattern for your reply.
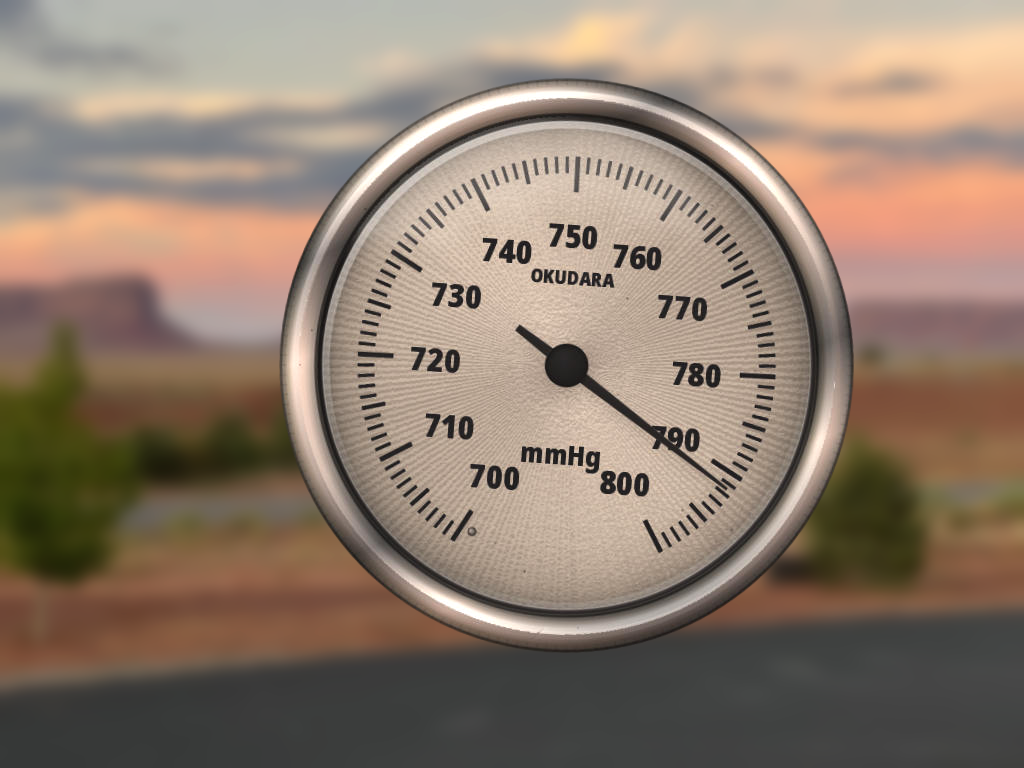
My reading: 791.5 (mmHg)
